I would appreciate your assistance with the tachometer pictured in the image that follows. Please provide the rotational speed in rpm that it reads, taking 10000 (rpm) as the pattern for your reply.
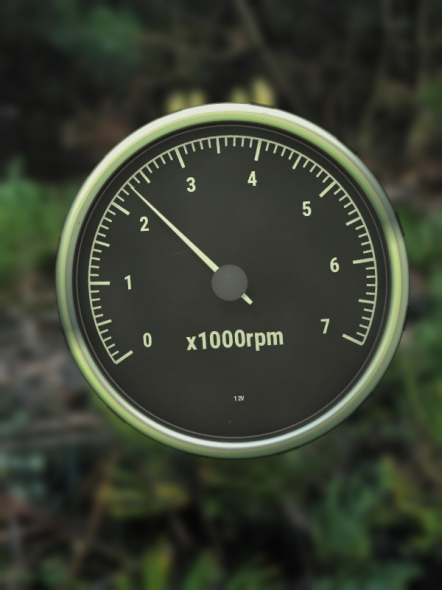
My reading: 2300 (rpm)
